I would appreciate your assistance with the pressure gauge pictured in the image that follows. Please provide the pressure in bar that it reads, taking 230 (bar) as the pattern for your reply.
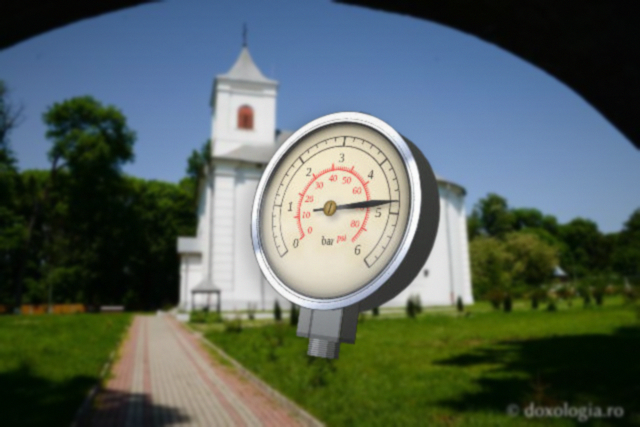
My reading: 4.8 (bar)
